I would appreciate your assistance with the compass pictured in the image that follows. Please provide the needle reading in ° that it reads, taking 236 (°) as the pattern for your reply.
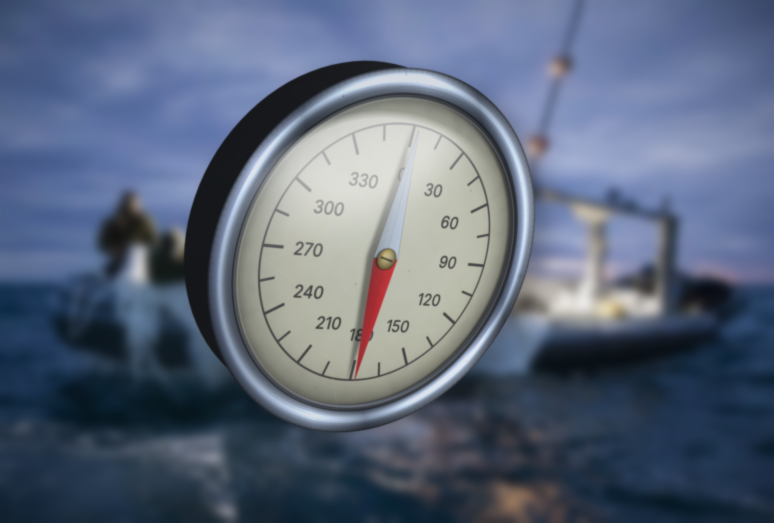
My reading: 180 (°)
